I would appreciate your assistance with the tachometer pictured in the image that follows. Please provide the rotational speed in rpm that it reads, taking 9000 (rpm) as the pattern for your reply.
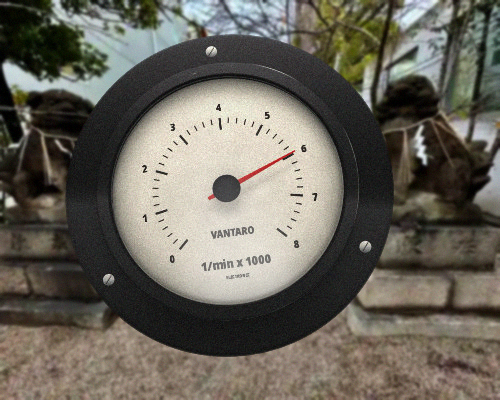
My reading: 6000 (rpm)
